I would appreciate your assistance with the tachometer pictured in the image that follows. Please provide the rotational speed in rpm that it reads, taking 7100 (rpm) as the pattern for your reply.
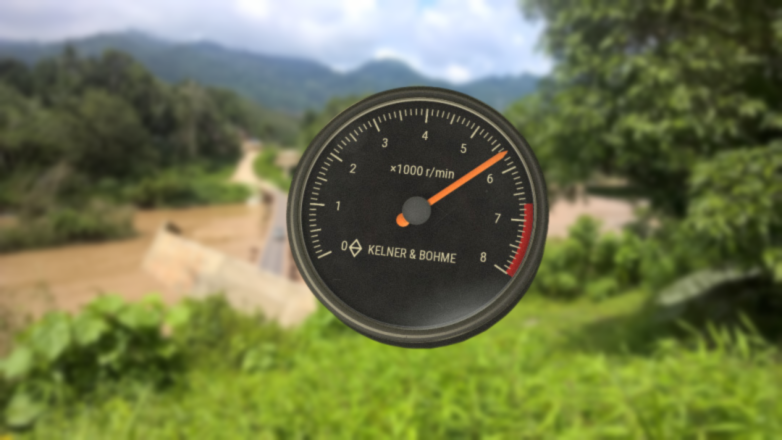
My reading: 5700 (rpm)
